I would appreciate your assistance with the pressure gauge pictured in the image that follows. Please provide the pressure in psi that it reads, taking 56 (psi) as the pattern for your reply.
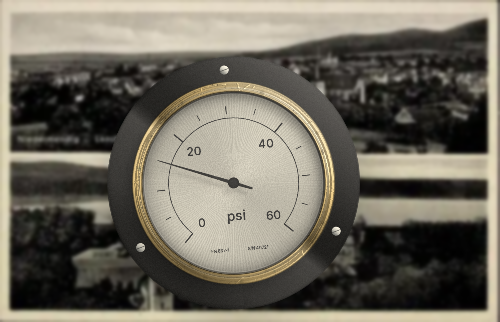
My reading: 15 (psi)
